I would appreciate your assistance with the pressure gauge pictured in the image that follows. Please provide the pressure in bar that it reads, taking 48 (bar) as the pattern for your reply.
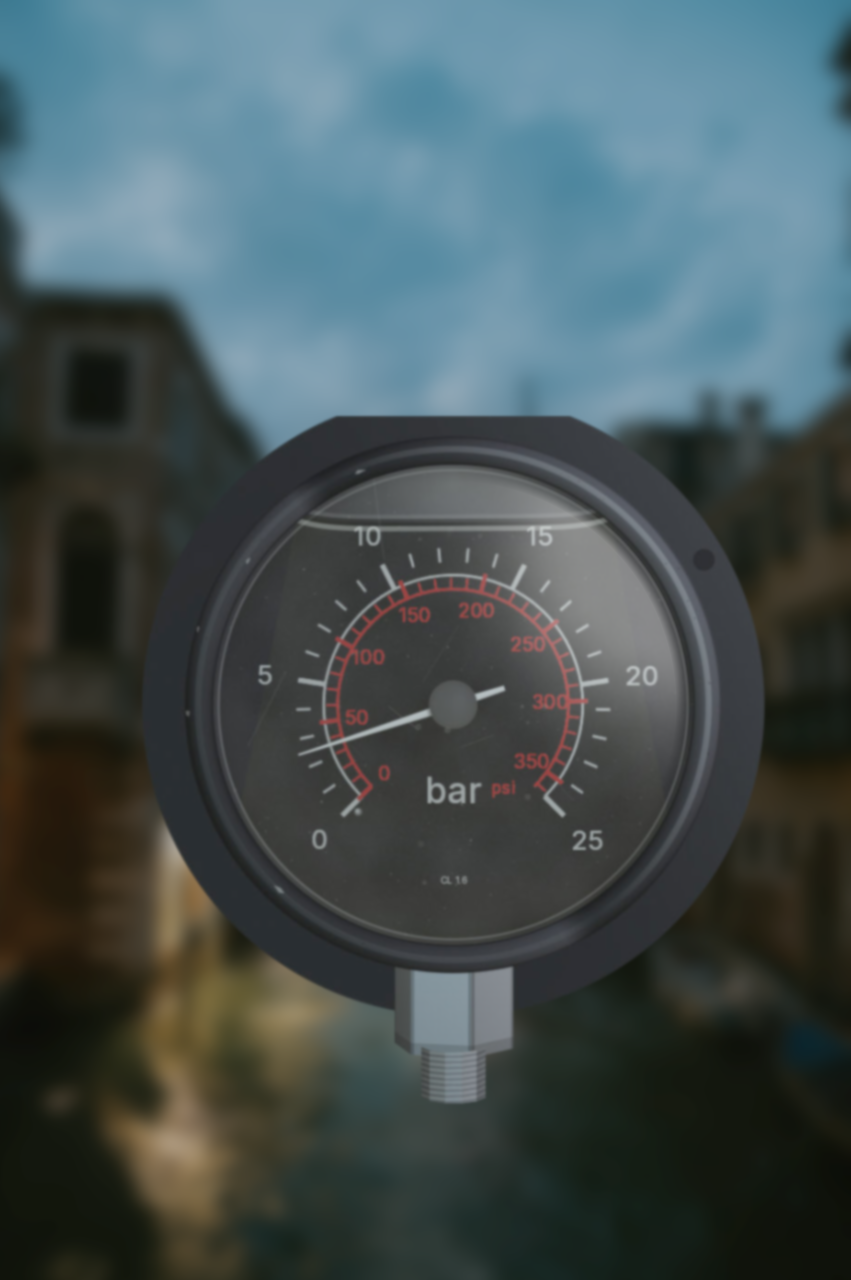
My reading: 2.5 (bar)
